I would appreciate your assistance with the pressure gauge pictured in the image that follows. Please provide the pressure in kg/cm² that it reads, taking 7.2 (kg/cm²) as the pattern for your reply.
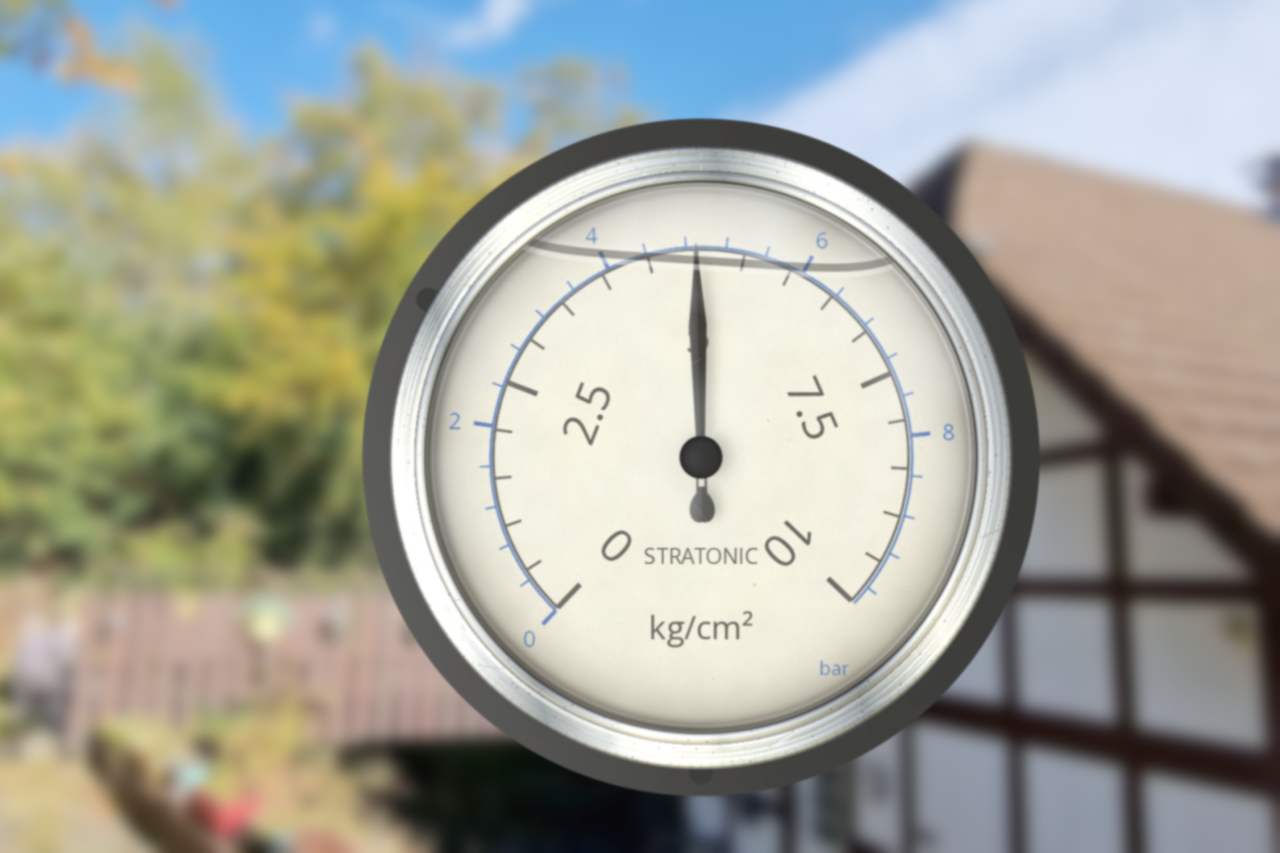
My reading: 5 (kg/cm²)
